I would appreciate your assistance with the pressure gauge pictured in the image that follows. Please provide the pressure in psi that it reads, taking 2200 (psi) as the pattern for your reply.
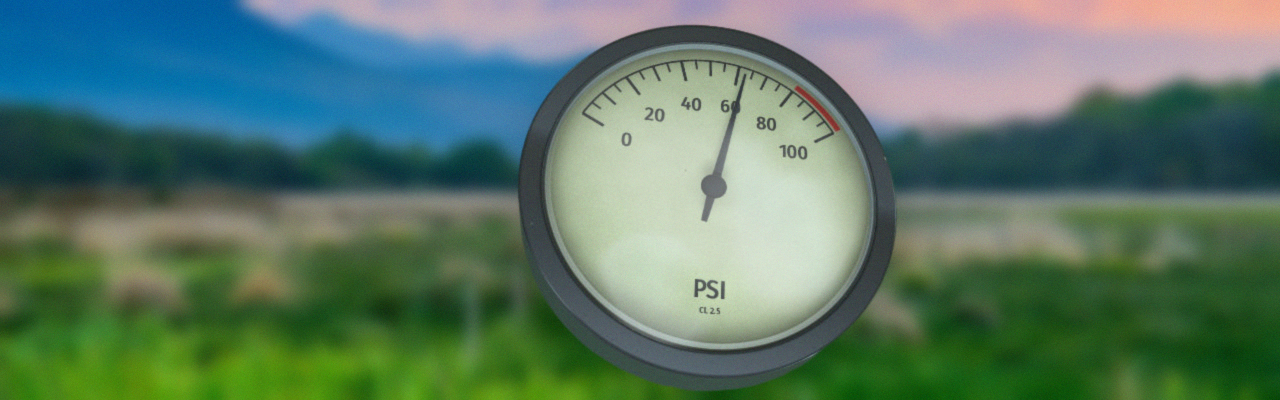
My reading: 62.5 (psi)
